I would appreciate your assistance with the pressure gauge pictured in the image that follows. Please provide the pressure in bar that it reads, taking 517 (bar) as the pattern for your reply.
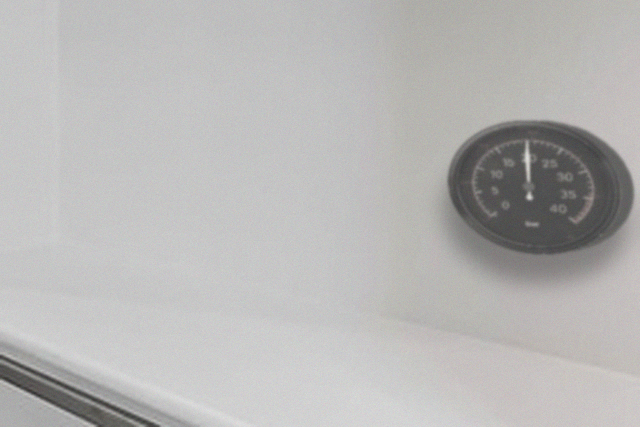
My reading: 20 (bar)
